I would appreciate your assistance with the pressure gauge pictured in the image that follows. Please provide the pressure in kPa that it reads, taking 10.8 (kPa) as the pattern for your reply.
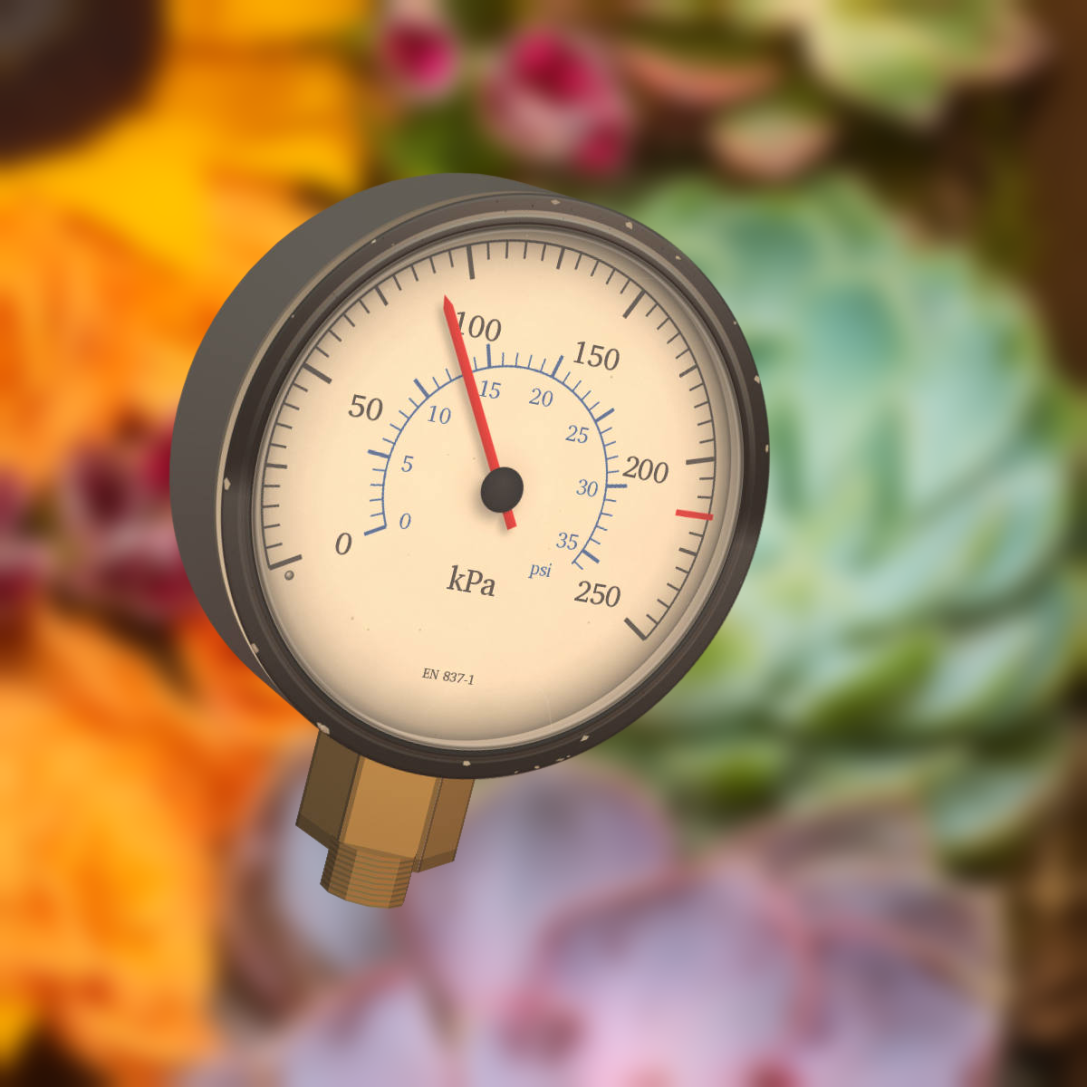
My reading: 90 (kPa)
